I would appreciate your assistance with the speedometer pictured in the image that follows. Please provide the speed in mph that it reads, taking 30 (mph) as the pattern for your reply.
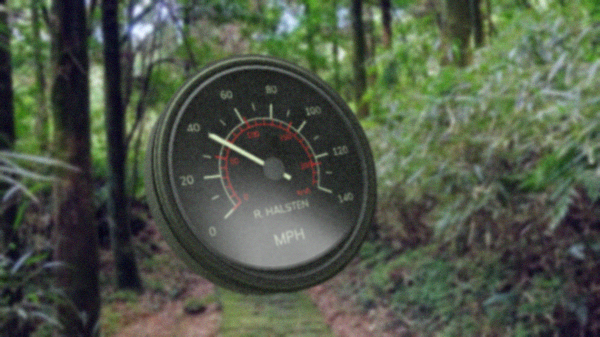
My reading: 40 (mph)
